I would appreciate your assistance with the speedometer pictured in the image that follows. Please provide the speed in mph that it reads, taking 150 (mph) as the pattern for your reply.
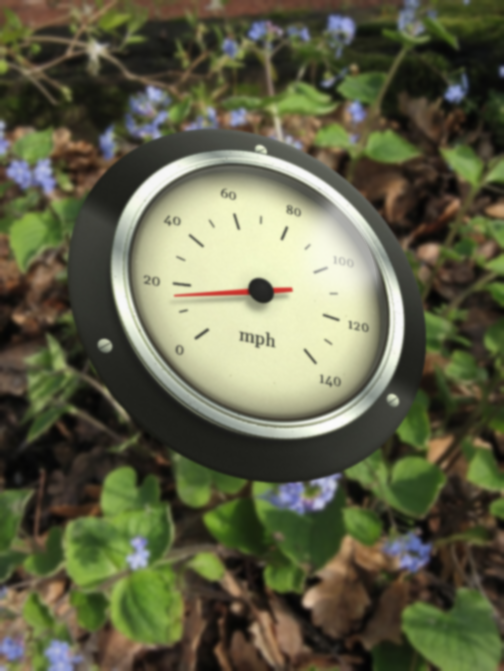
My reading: 15 (mph)
